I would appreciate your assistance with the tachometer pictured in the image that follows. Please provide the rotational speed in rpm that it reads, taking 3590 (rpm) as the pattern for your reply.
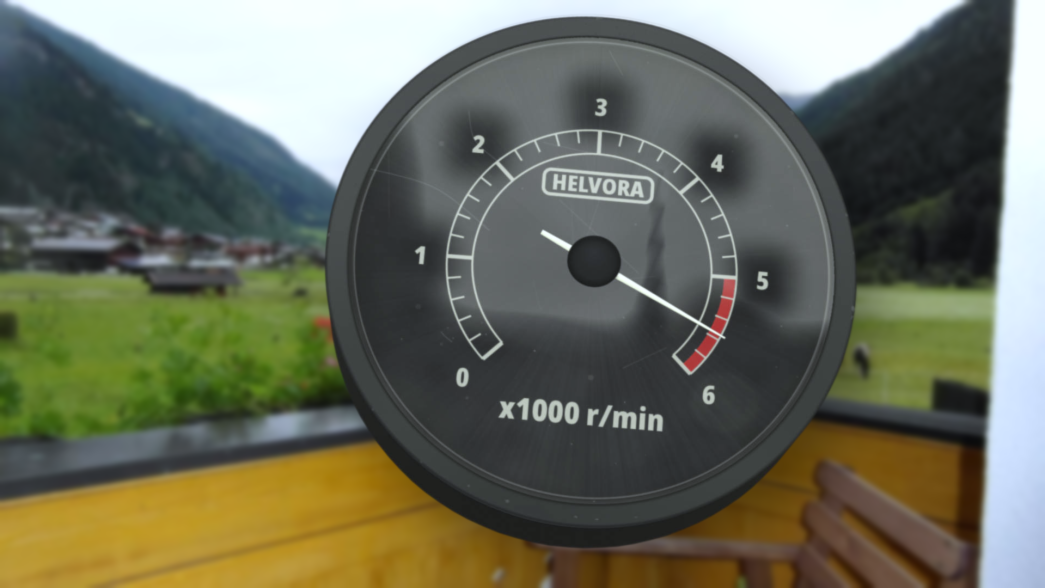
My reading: 5600 (rpm)
